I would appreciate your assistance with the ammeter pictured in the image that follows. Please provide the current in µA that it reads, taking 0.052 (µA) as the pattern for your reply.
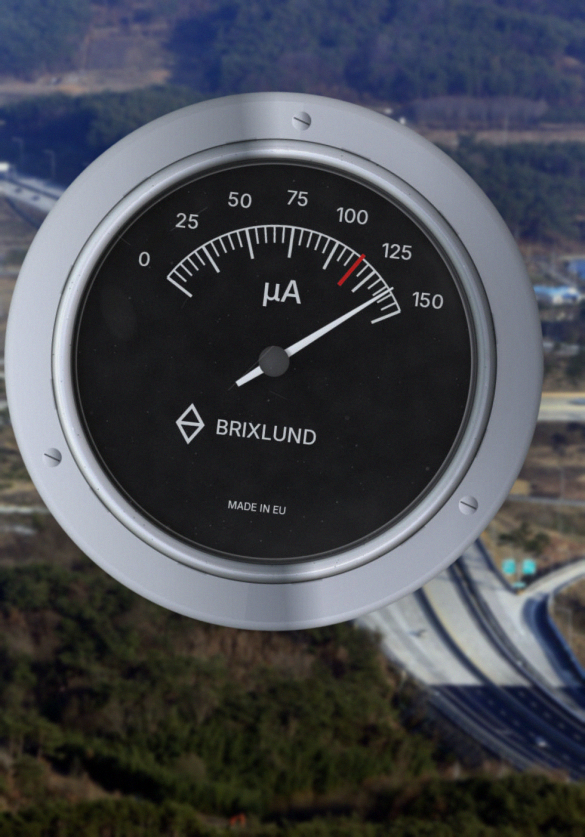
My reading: 137.5 (µA)
